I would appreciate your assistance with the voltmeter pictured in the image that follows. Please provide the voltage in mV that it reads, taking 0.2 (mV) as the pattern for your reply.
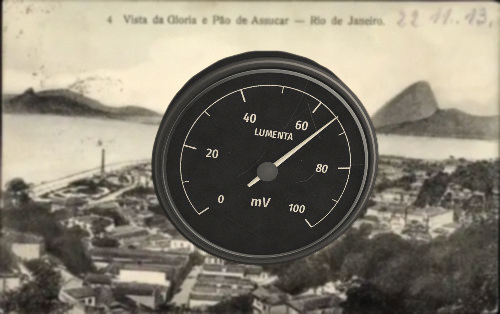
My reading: 65 (mV)
